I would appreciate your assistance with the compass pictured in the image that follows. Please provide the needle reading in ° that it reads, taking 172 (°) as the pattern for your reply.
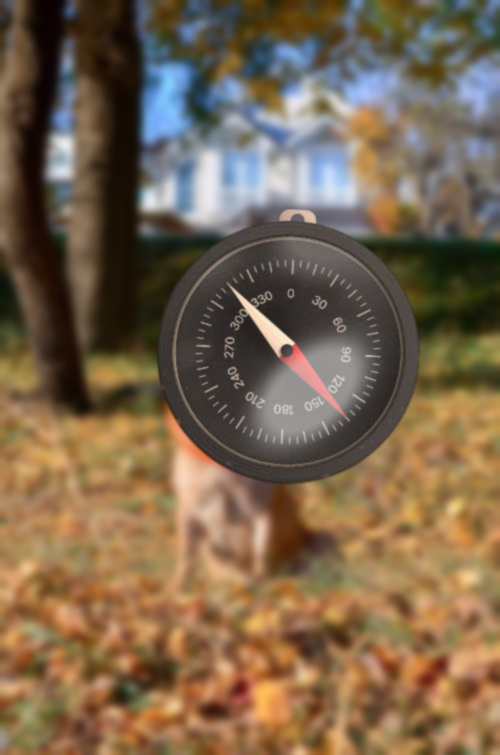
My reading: 135 (°)
